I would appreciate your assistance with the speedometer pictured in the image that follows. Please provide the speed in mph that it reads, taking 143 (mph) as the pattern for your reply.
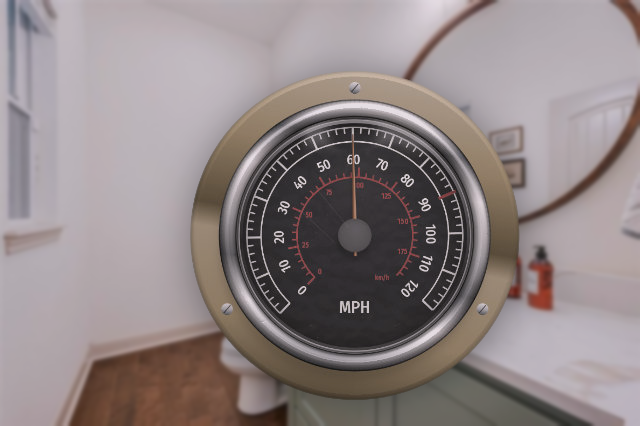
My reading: 60 (mph)
